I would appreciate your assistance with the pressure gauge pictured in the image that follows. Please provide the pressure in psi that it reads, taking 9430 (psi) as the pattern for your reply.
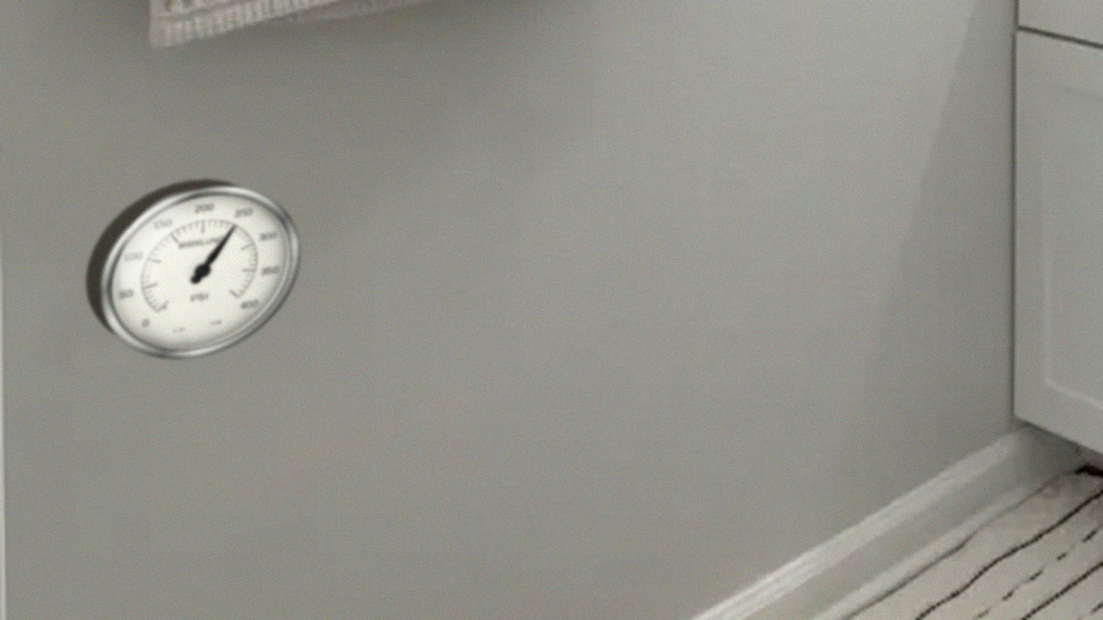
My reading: 250 (psi)
